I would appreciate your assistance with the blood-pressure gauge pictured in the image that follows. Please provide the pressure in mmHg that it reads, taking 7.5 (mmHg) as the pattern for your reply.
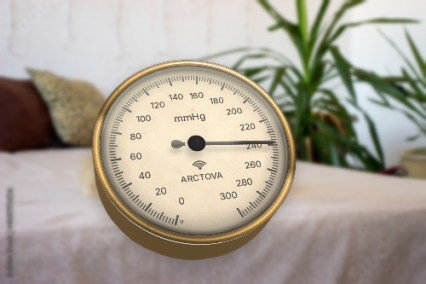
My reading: 240 (mmHg)
